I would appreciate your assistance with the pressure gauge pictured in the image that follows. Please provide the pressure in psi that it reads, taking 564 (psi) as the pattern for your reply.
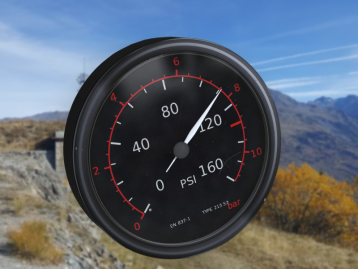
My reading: 110 (psi)
